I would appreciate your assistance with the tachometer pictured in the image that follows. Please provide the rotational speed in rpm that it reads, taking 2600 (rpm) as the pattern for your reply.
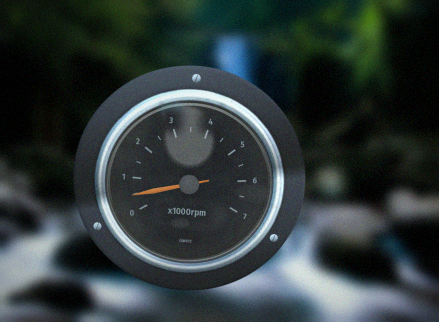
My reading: 500 (rpm)
